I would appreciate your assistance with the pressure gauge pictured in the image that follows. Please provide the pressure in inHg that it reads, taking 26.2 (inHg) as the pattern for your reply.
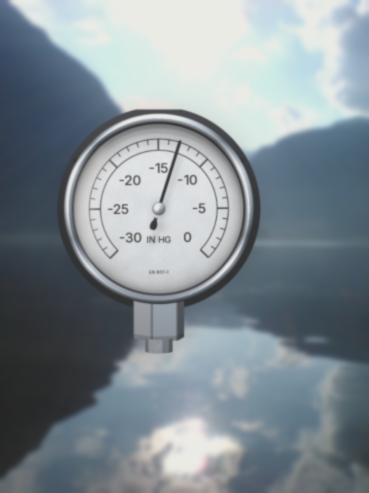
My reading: -13 (inHg)
